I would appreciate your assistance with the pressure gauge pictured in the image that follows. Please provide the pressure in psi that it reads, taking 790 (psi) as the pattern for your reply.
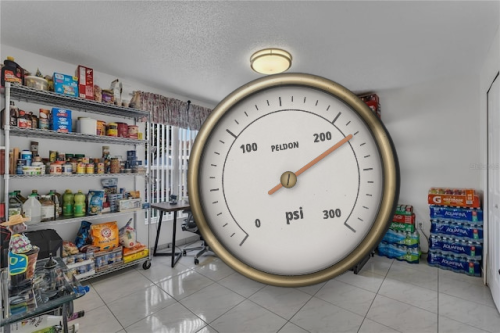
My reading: 220 (psi)
